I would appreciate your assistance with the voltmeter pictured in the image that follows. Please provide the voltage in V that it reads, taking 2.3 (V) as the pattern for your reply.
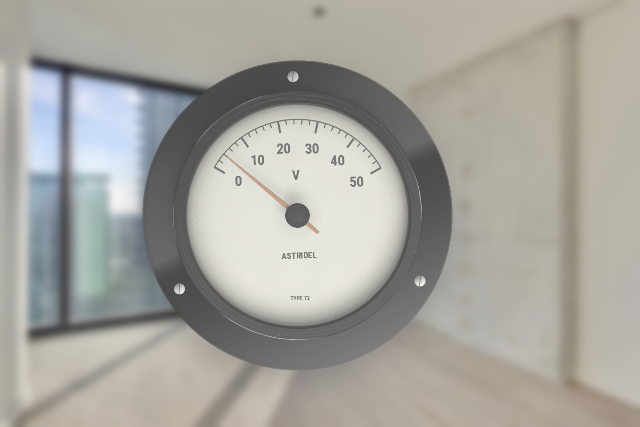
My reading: 4 (V)
